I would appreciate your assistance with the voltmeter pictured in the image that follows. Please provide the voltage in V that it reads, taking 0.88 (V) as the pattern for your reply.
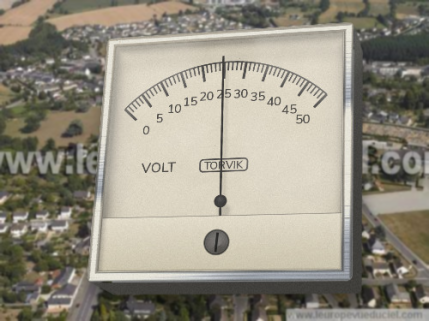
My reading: 25 (V)
